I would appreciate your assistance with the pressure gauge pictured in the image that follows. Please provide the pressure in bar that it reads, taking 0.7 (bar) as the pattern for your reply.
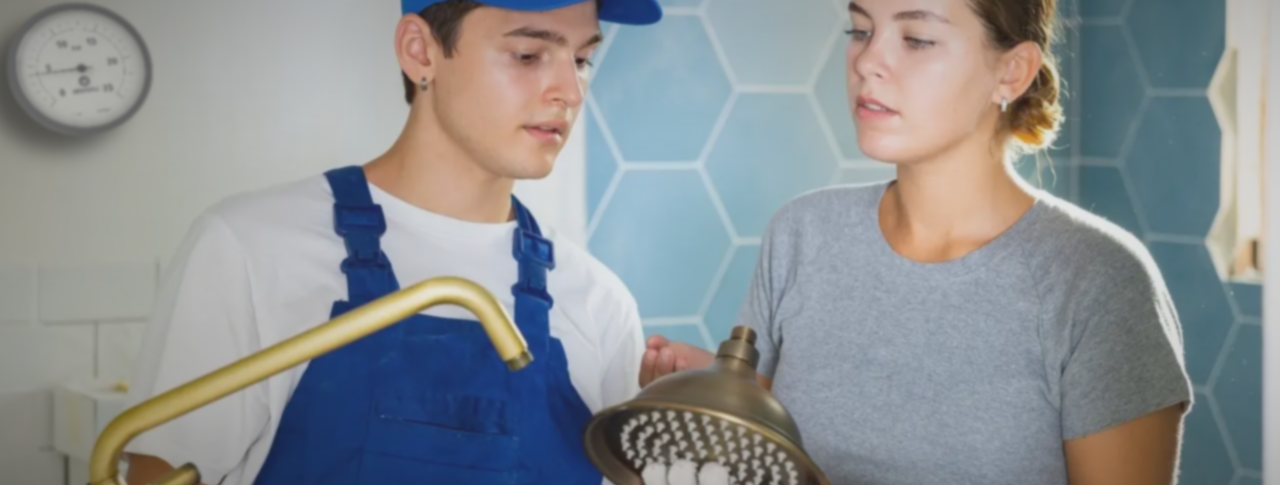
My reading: 4 (bar)
